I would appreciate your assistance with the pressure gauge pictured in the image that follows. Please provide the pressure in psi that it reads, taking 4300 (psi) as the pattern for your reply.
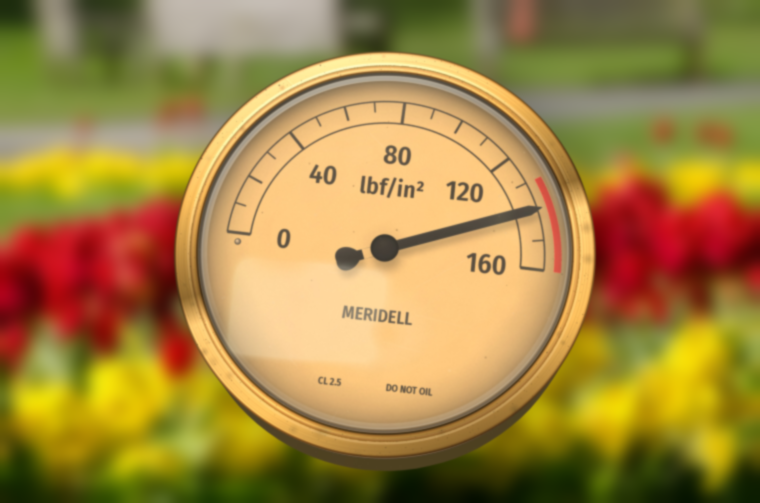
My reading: 140 (psi)
